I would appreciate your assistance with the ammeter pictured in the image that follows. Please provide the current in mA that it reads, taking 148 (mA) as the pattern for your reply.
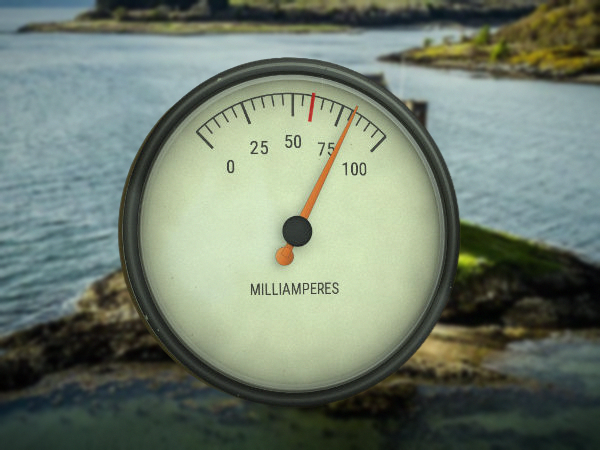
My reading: 80 (mA)
